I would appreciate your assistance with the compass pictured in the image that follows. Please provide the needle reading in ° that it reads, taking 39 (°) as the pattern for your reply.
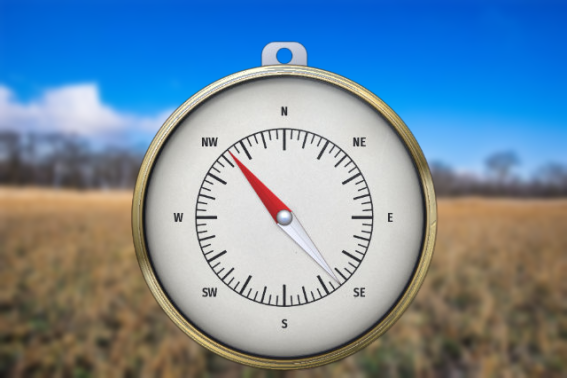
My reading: 320 (°)
